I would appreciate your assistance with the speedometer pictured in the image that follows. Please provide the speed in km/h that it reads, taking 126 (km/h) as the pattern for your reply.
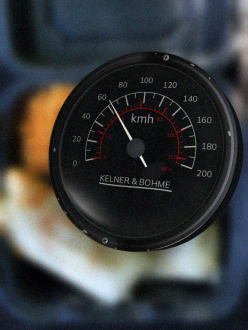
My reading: 65 (km/h)
